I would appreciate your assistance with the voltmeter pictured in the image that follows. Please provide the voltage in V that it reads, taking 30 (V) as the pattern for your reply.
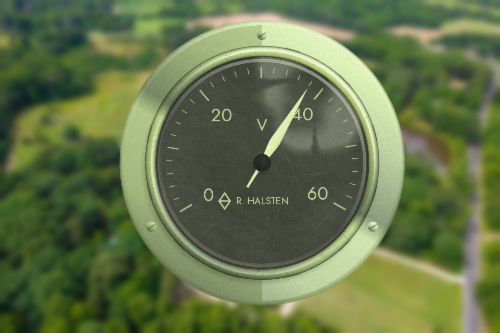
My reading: 38 (V)
